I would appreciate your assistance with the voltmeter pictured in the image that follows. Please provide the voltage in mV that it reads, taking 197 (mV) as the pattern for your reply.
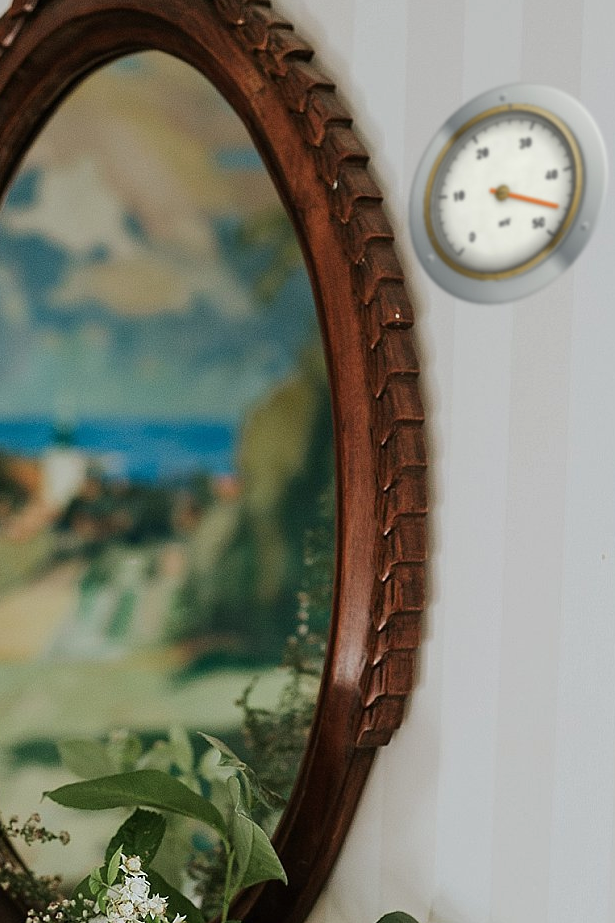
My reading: 46 (mV)
